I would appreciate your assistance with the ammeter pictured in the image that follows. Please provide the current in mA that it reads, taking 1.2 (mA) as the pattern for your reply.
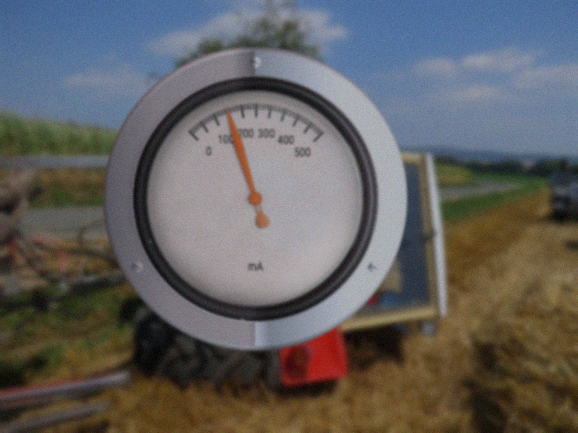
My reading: 150 (mA)
